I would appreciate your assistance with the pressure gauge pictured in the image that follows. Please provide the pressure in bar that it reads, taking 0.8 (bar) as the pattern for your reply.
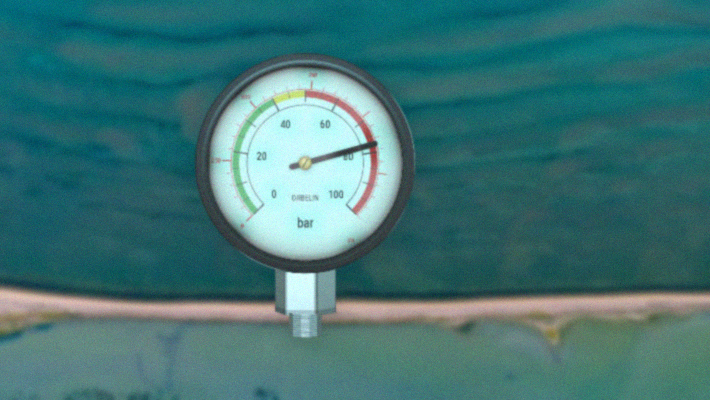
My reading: 77.5 (bar)
